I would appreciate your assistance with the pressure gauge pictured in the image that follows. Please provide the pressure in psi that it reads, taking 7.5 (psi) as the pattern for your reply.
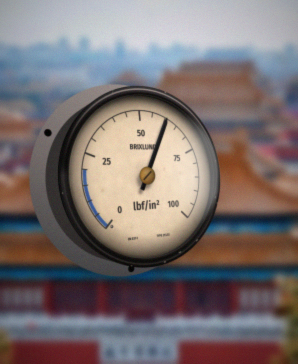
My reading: 60 (psi)
